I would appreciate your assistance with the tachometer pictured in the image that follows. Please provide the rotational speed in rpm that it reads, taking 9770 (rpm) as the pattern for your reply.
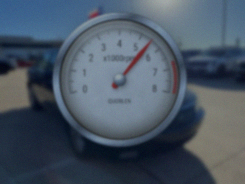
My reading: 5500 (rpm)
